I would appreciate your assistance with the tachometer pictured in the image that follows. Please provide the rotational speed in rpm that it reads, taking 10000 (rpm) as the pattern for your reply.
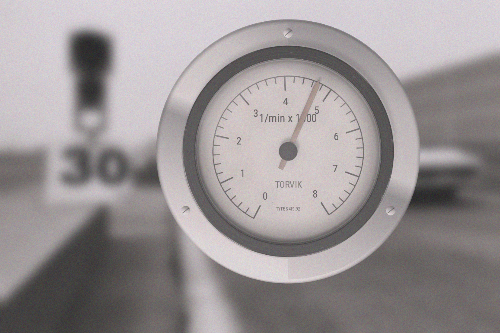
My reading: 4700 (rpm)
